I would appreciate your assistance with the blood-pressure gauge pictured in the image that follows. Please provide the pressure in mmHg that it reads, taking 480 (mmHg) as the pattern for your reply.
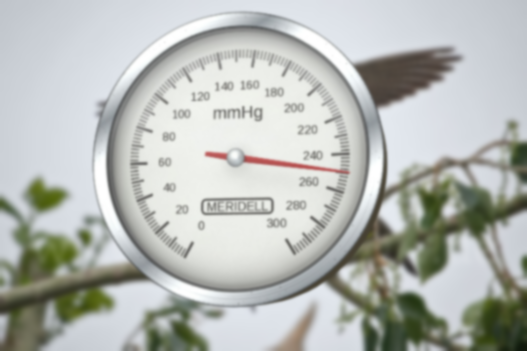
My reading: 250 (mmHg)
